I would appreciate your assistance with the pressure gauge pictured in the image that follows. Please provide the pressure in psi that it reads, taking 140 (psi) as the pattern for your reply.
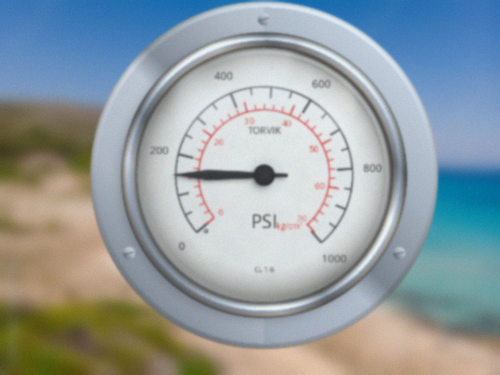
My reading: 150 (psi)
